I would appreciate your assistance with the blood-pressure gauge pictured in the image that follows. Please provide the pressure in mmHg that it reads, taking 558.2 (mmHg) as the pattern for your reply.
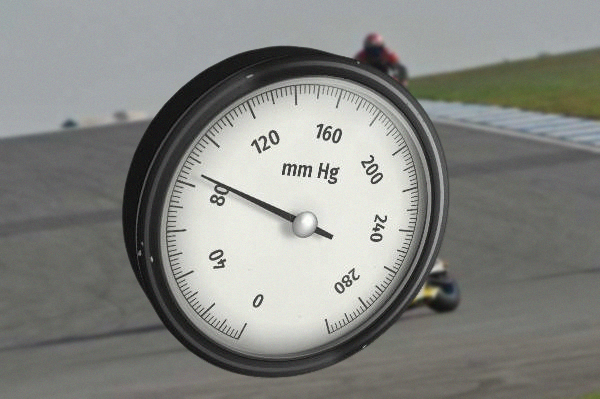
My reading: 86 (mmHg)
